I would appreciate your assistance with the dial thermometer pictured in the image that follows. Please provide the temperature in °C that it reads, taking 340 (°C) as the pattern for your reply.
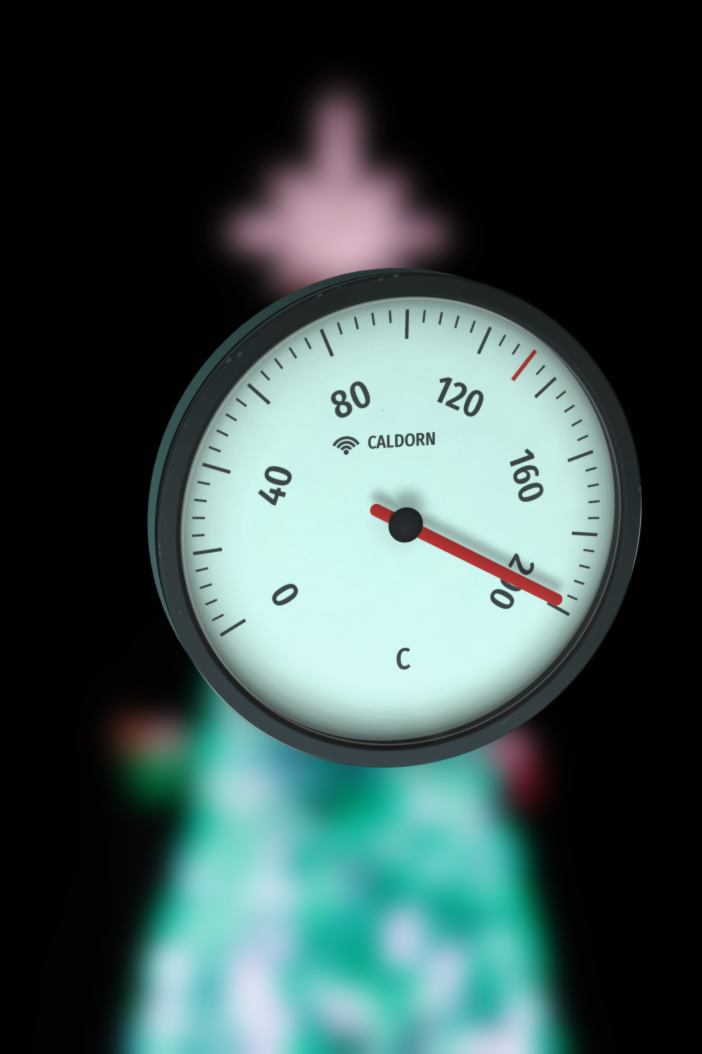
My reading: 198 (°C)
